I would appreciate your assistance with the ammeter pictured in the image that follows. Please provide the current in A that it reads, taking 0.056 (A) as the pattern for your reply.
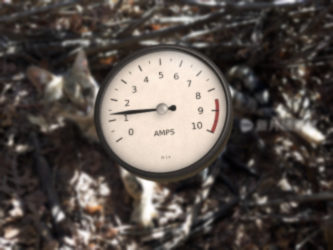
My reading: 1.25 (A)
